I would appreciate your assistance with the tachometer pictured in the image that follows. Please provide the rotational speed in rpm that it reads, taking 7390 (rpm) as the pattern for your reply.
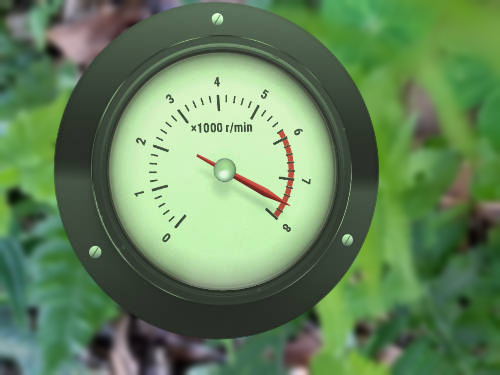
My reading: 7600 (rpm)
